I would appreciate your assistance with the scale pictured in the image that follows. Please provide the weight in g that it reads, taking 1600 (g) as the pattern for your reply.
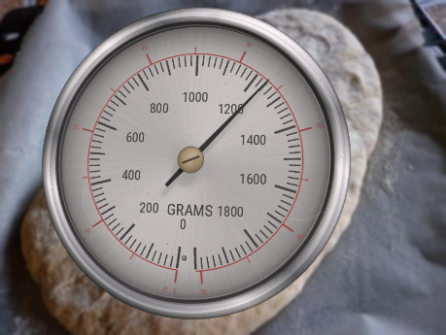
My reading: 1240 (g)
